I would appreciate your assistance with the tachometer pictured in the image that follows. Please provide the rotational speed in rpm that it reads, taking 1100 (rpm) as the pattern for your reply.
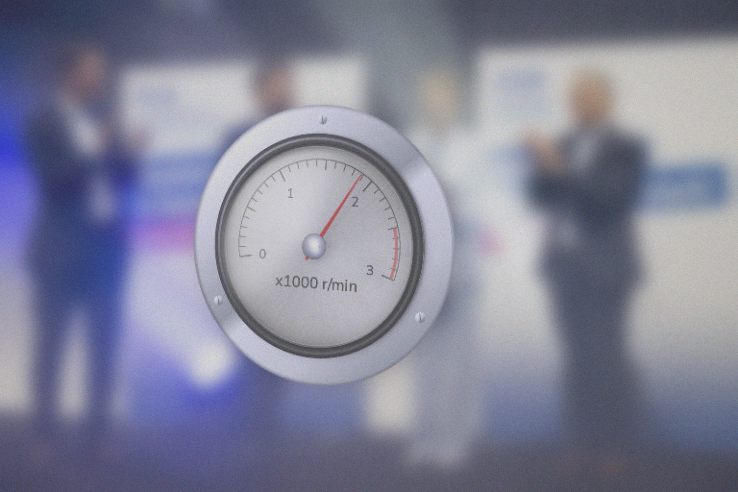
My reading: 1900 (rpm)
